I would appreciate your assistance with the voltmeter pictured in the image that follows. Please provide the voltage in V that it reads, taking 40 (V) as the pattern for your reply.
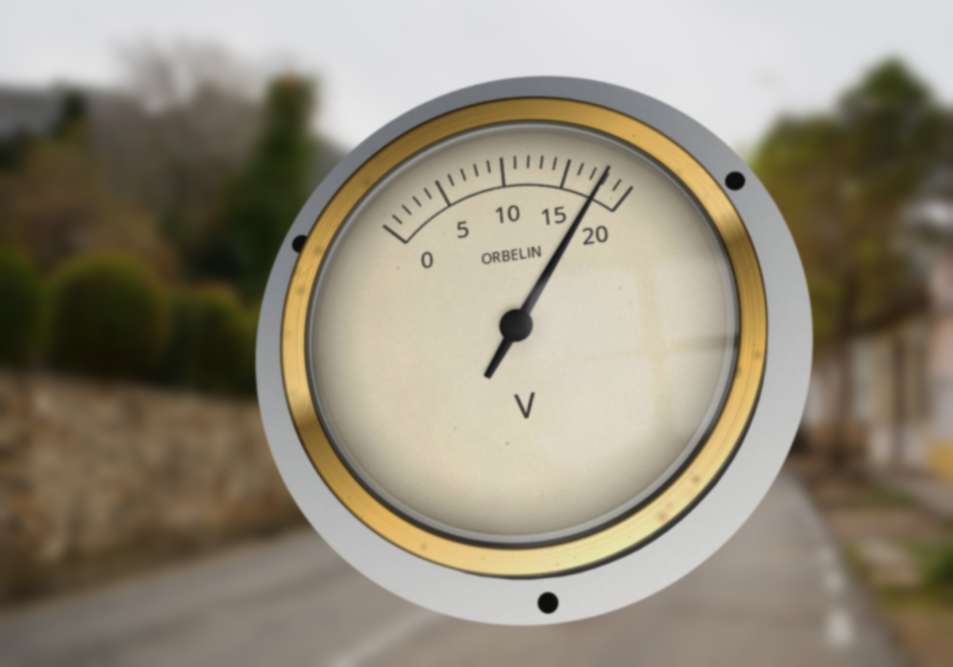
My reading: 18 (V)
